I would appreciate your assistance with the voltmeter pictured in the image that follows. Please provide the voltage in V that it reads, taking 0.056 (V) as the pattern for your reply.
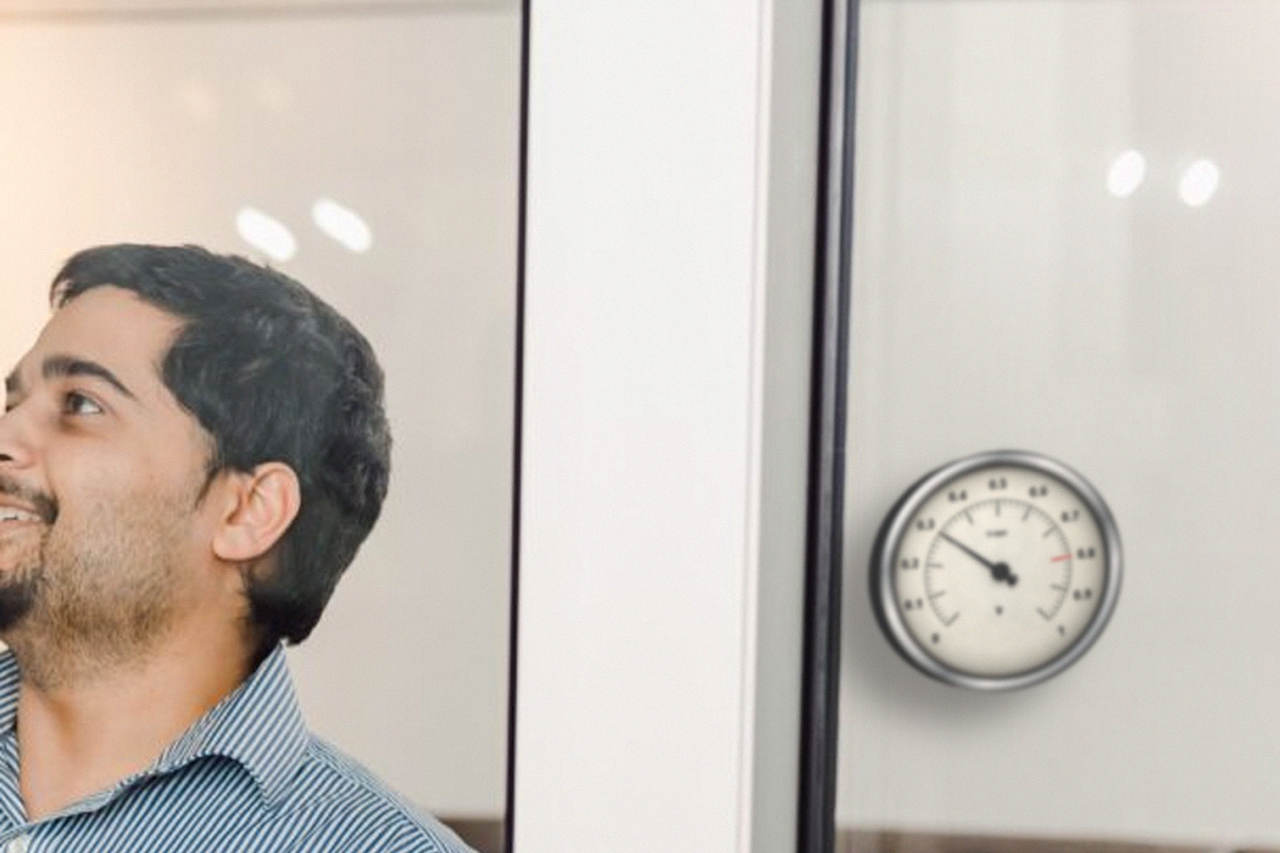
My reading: 0.3 (V)
